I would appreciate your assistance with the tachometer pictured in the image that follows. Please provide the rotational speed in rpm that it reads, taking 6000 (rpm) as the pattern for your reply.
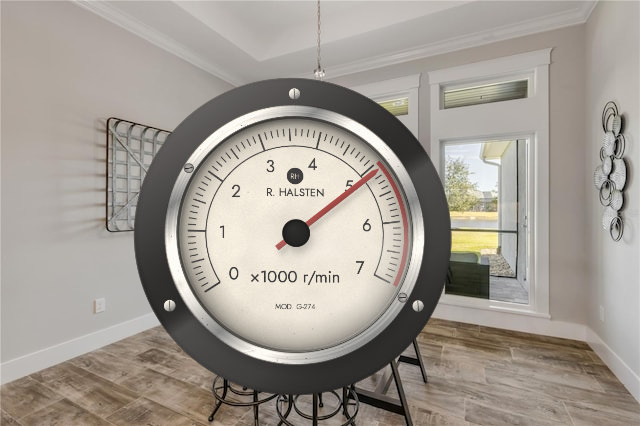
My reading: 5100 (rpm)
